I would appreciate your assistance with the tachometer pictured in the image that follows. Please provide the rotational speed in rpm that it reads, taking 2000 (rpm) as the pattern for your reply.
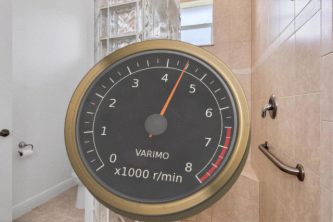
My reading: 4500 (rpm)
